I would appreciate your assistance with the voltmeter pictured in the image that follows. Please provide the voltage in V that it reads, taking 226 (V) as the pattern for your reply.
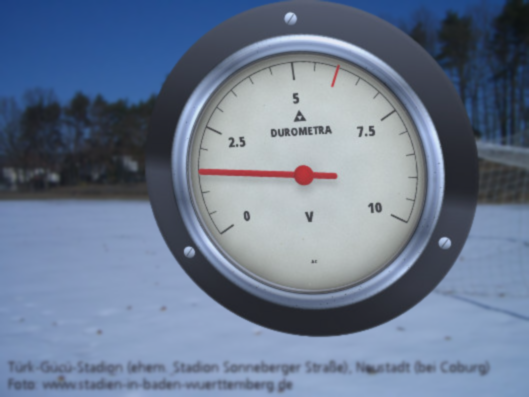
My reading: 1.5 (V)
